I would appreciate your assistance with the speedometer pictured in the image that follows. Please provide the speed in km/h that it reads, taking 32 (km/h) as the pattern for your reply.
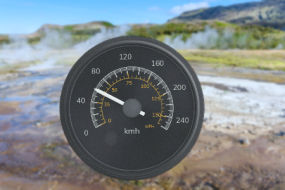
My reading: 60 (km/h)
